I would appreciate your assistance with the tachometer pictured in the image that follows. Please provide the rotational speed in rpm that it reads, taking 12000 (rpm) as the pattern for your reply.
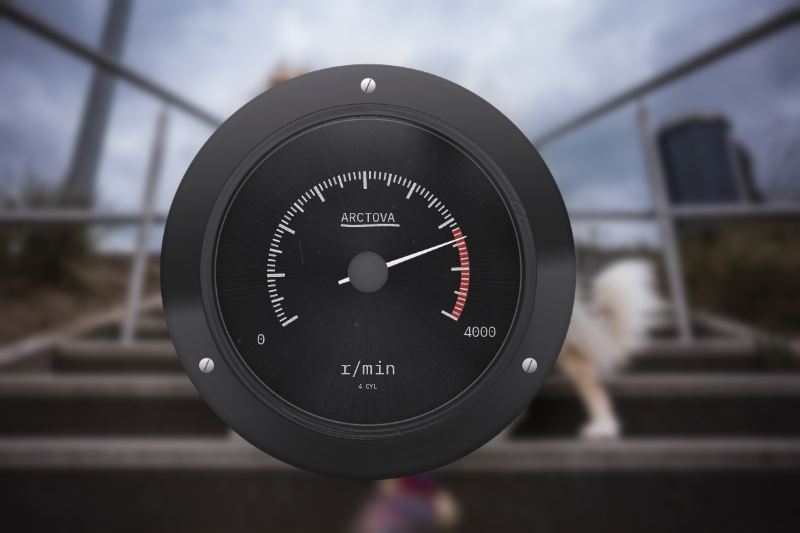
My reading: 3200 (rpm)
